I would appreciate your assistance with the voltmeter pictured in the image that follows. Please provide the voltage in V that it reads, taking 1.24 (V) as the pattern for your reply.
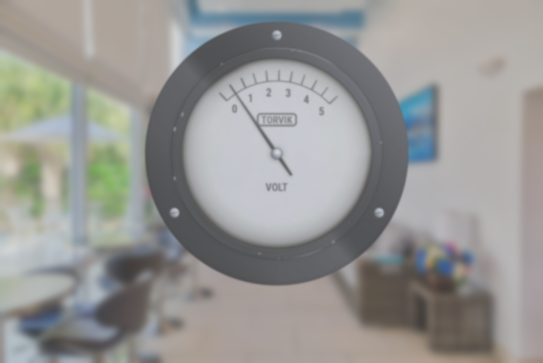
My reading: 0.5 (V)
